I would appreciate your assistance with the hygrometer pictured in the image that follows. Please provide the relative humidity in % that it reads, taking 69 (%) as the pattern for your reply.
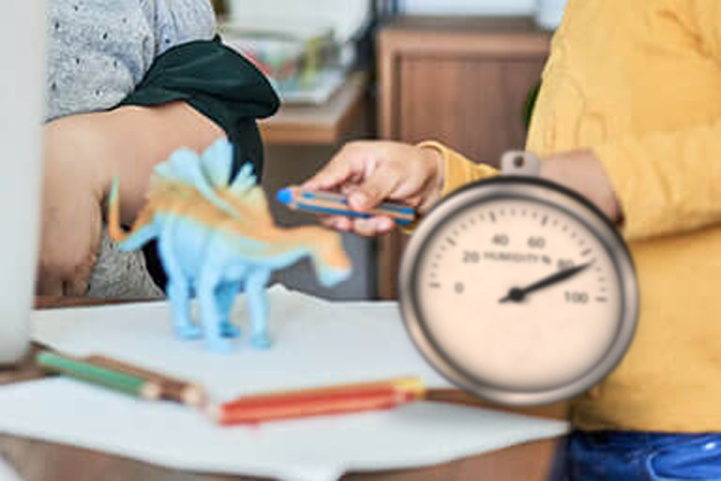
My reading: 84 (%)
